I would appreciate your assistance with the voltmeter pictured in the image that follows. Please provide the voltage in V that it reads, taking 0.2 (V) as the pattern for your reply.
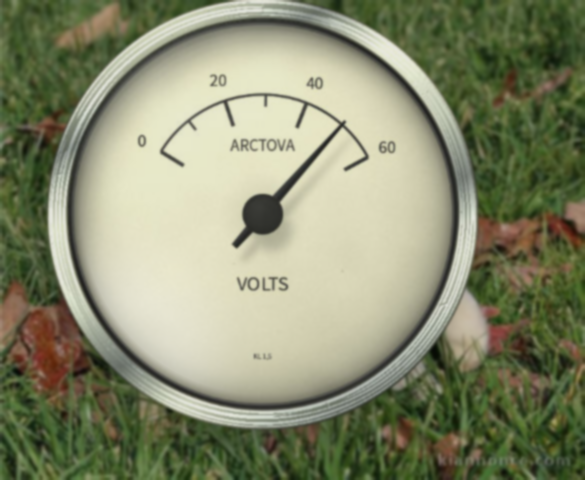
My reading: 50 (V)
